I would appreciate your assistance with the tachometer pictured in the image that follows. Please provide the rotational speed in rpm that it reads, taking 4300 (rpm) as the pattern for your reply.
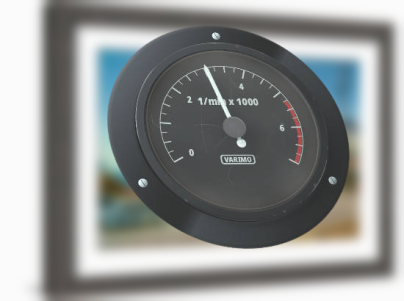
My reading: 3000 (rpm)
